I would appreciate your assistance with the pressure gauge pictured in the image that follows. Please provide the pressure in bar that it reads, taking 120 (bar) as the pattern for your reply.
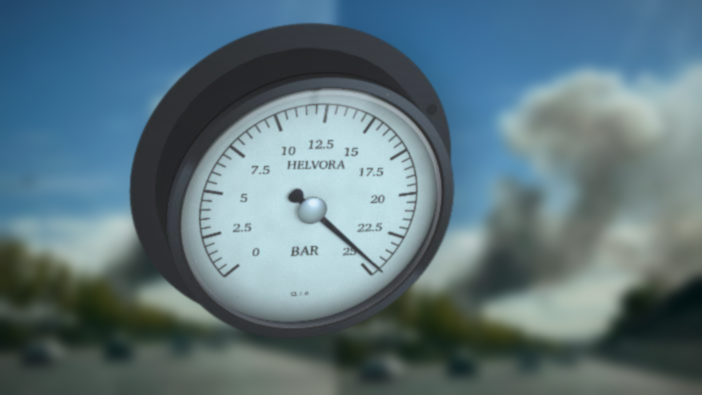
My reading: 24.5 (bar)
